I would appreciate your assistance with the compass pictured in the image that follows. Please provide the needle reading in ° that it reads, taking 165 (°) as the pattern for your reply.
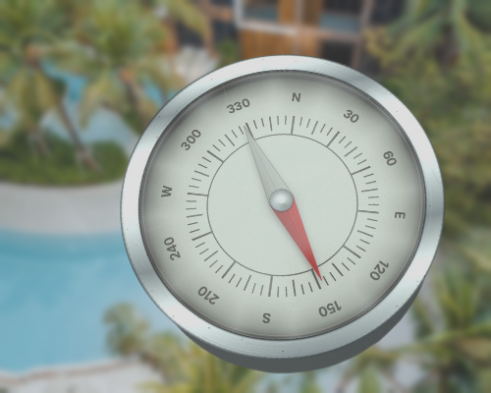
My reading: 147.5 (°)
